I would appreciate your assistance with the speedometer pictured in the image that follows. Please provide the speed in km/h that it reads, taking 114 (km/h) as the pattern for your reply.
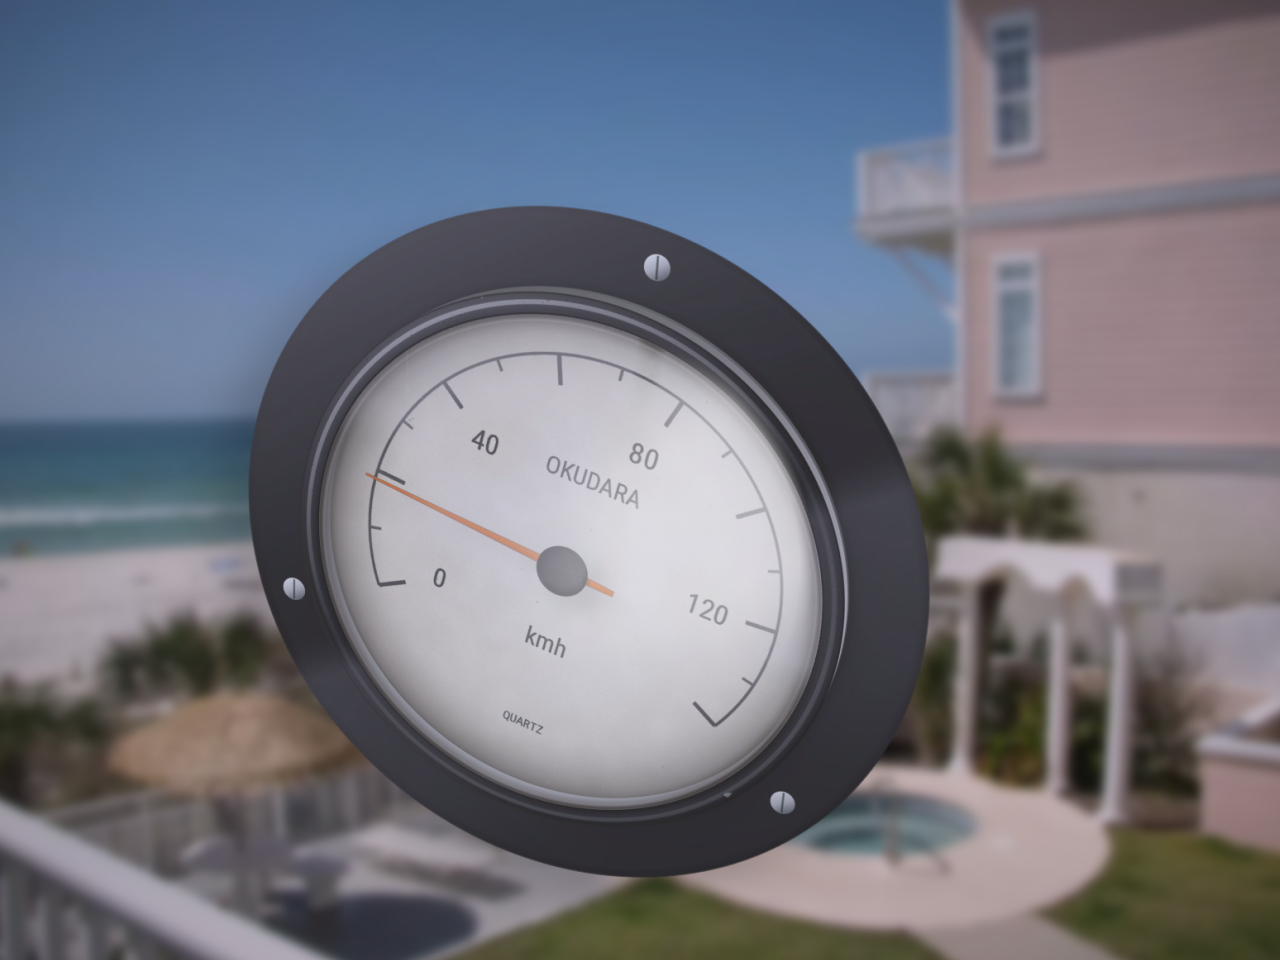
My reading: 20 (km/h)
